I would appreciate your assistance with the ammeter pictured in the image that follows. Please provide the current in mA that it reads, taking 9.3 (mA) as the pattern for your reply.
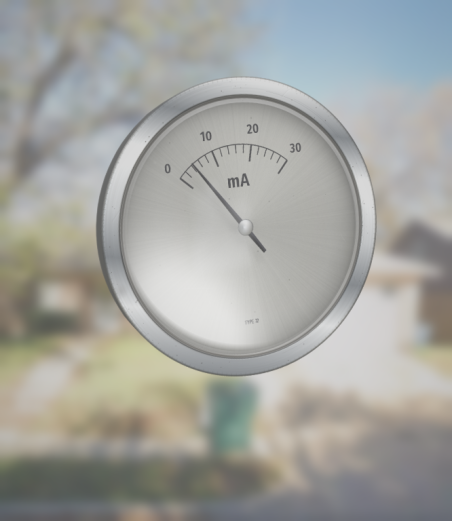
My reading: 4 (mA)
